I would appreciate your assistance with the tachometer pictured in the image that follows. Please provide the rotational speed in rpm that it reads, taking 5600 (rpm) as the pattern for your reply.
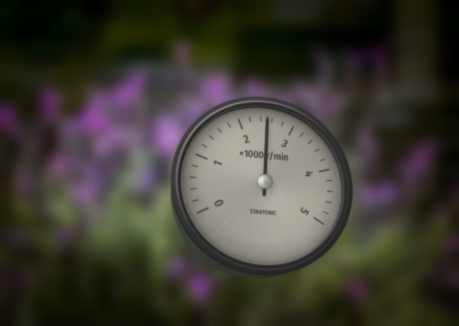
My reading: 2500 (rpm)
